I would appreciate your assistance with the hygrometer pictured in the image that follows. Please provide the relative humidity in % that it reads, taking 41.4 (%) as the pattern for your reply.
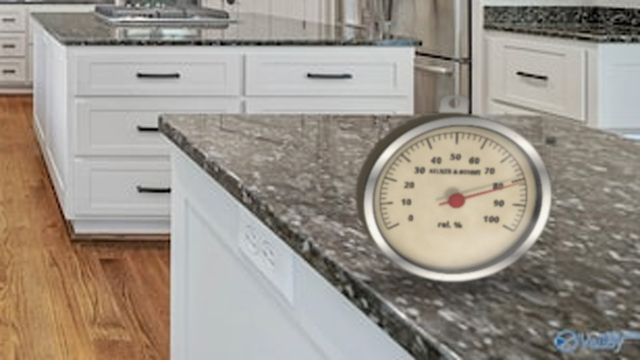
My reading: 80 (%)
